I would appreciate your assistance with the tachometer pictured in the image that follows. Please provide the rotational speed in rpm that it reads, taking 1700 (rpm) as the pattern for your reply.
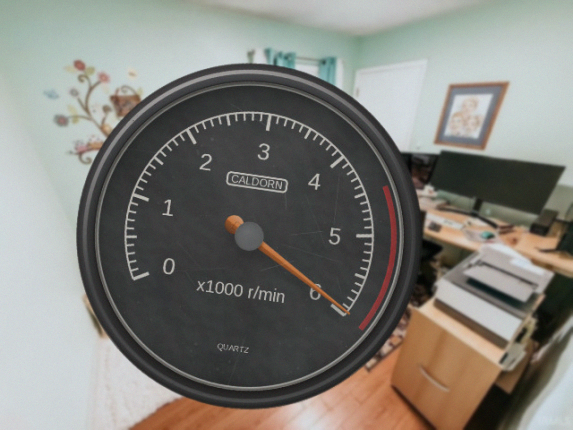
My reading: 5950 (rpm)
